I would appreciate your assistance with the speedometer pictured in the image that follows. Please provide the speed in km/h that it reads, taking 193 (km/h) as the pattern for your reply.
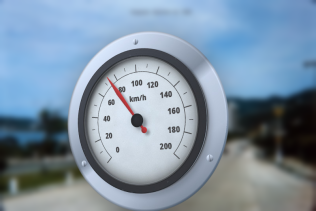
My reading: 75 (km/h)
